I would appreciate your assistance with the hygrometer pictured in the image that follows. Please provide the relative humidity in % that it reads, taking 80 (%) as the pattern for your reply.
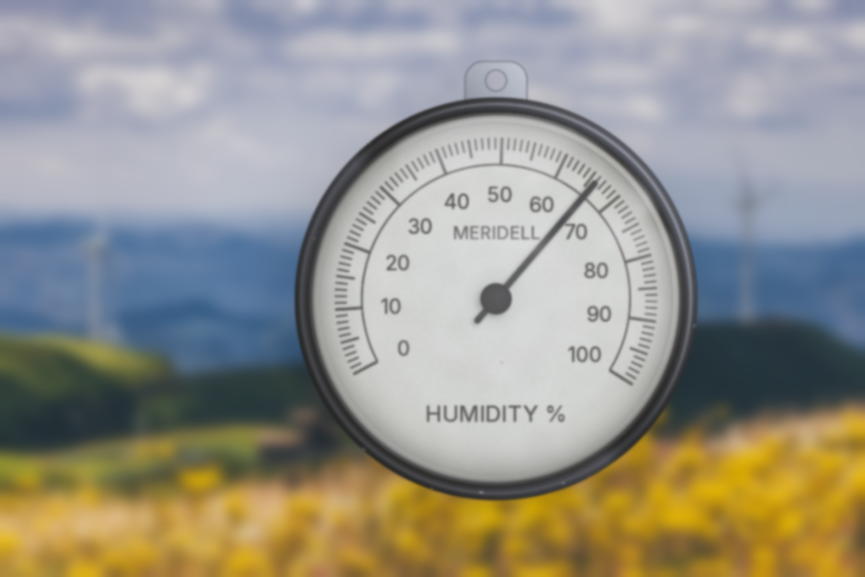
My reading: 66 (%)
